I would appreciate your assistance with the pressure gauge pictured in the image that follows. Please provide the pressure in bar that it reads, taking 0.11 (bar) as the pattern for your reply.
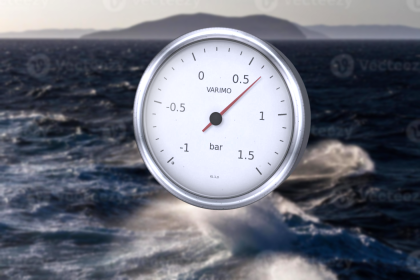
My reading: 0.65 (bar)
